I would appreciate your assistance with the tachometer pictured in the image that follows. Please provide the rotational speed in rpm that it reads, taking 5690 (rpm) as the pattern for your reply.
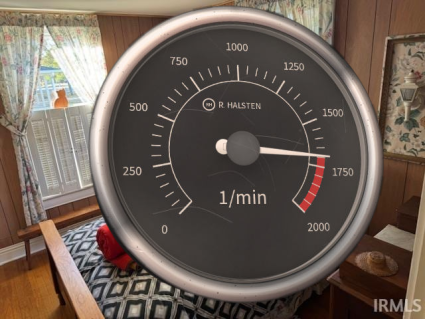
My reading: 1700 (rpm)
